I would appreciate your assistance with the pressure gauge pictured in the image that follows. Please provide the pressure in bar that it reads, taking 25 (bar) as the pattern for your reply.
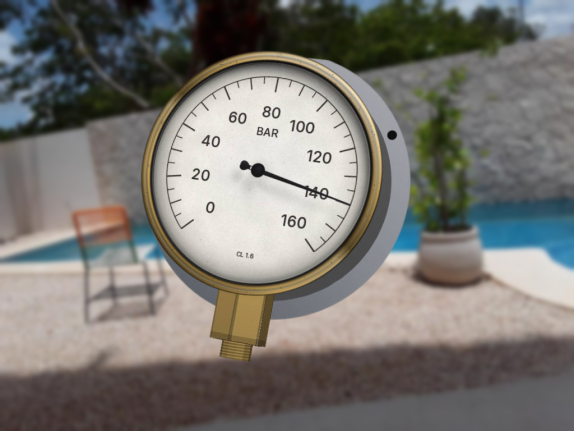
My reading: 140 (bar)
